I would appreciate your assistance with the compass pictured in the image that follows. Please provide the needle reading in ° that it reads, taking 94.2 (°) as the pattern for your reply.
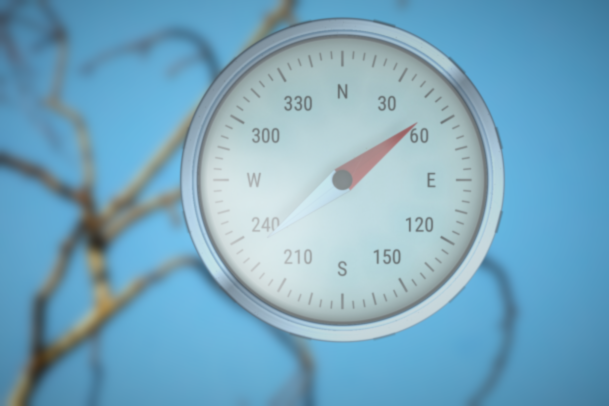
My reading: 52.5 (°)
